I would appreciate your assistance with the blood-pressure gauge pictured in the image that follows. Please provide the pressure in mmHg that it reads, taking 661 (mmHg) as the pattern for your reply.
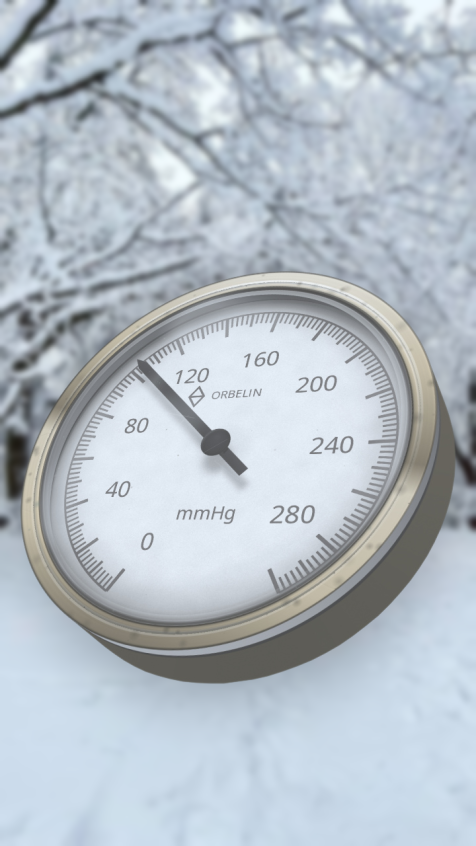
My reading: 104 (mmHg)
